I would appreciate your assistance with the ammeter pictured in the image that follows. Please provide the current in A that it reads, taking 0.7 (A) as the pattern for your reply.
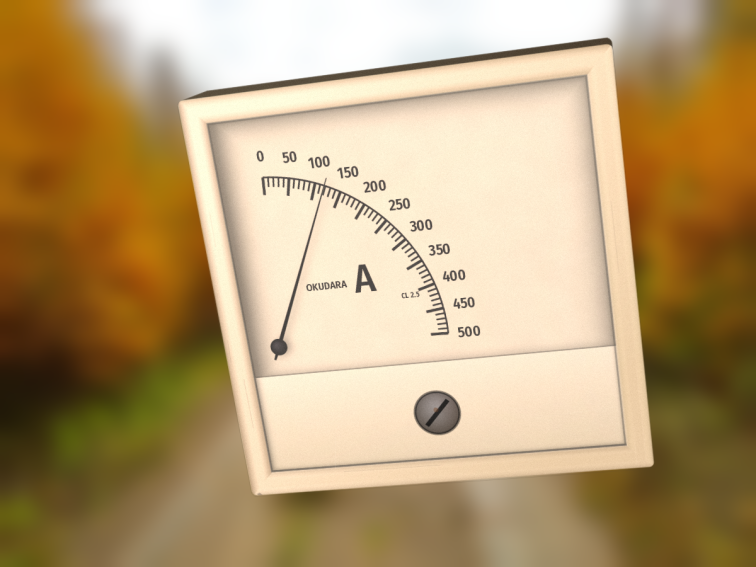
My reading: 120 (A)
